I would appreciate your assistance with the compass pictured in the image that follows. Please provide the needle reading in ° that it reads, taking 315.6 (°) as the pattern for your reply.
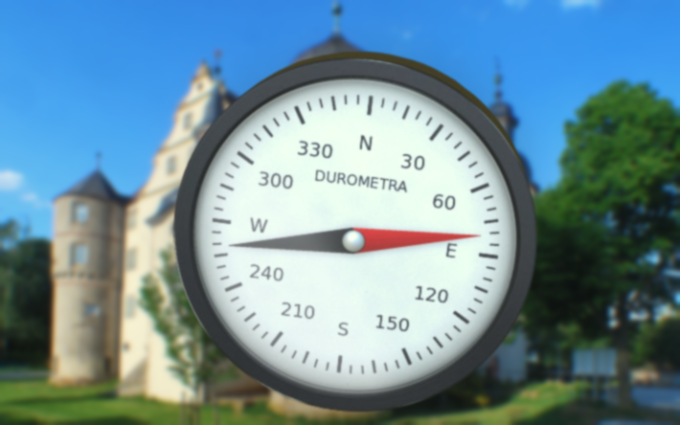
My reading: 80 (°)
